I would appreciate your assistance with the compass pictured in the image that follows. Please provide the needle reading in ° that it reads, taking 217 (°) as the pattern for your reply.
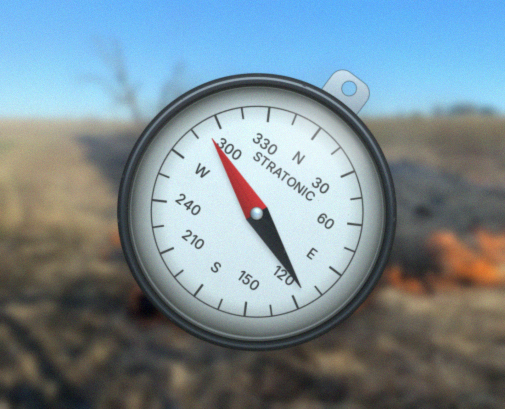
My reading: 292.5 (°)
